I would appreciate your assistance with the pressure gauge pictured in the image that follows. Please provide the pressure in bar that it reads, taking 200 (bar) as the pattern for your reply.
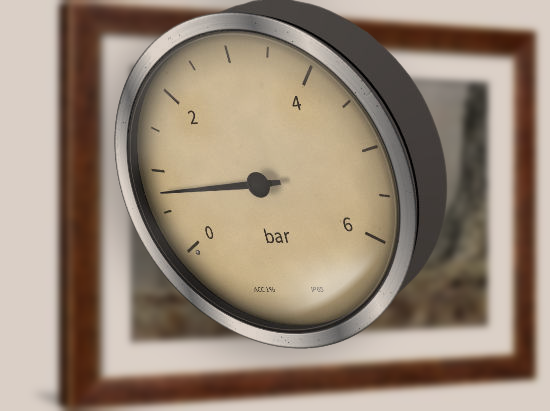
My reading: 0.75 (bar)
